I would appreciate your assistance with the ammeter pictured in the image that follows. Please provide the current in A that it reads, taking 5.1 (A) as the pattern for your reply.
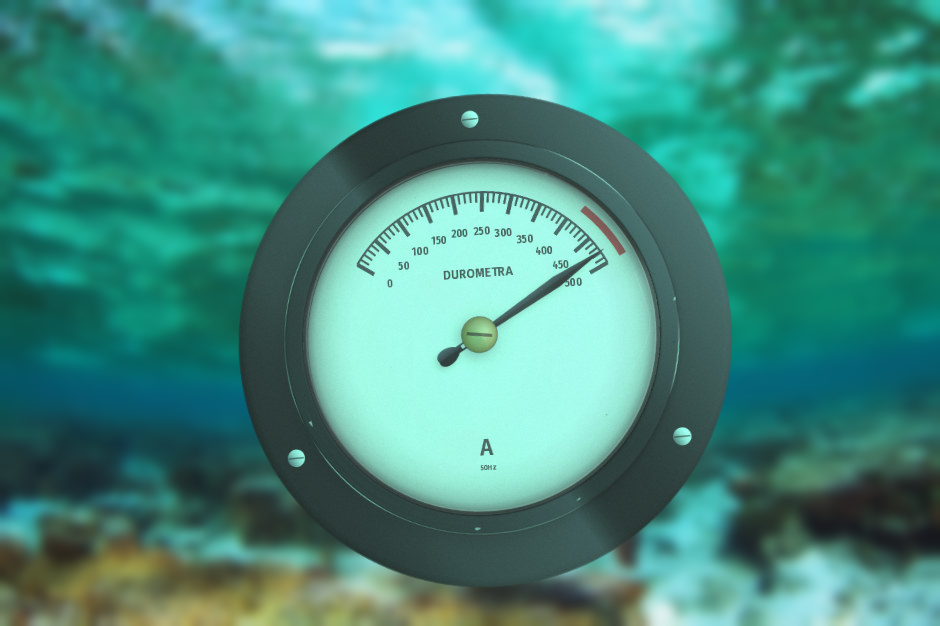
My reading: 480 (A)
